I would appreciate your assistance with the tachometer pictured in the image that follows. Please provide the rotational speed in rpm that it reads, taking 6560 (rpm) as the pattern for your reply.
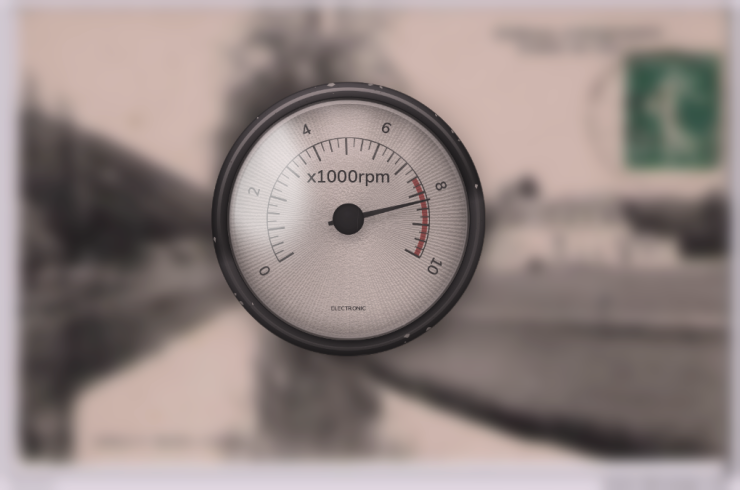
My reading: 8250 (rpm)
